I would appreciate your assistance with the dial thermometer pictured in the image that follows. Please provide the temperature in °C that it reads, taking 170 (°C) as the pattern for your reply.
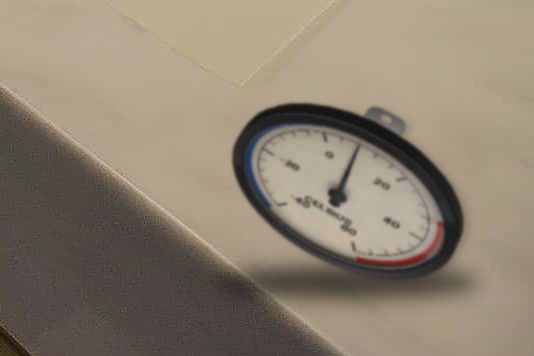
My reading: 8 (°C)
